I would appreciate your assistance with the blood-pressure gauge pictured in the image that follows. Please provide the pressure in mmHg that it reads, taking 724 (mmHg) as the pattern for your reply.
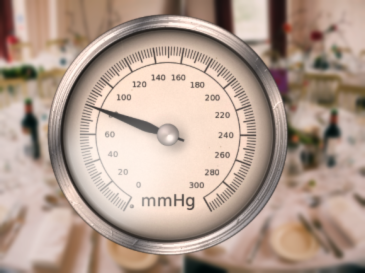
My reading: 80 (mmHg)
